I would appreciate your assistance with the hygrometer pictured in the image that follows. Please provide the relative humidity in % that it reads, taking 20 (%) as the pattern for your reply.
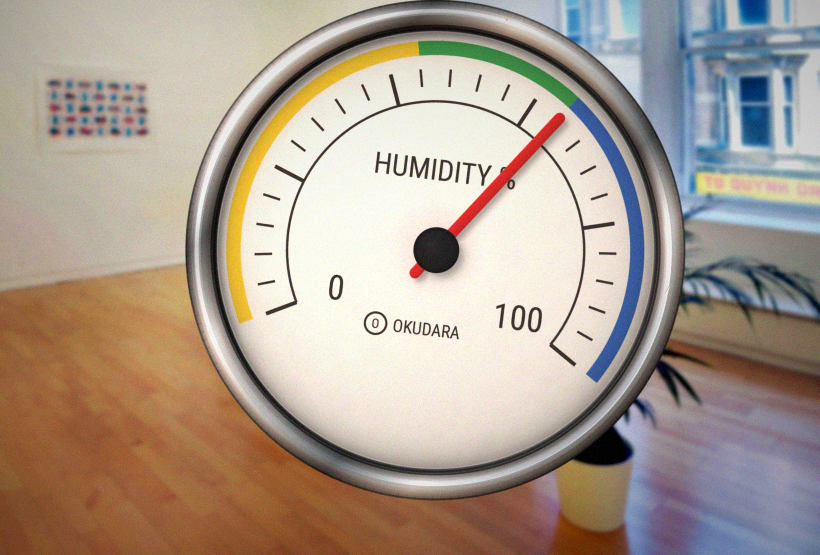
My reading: 64 (%)
